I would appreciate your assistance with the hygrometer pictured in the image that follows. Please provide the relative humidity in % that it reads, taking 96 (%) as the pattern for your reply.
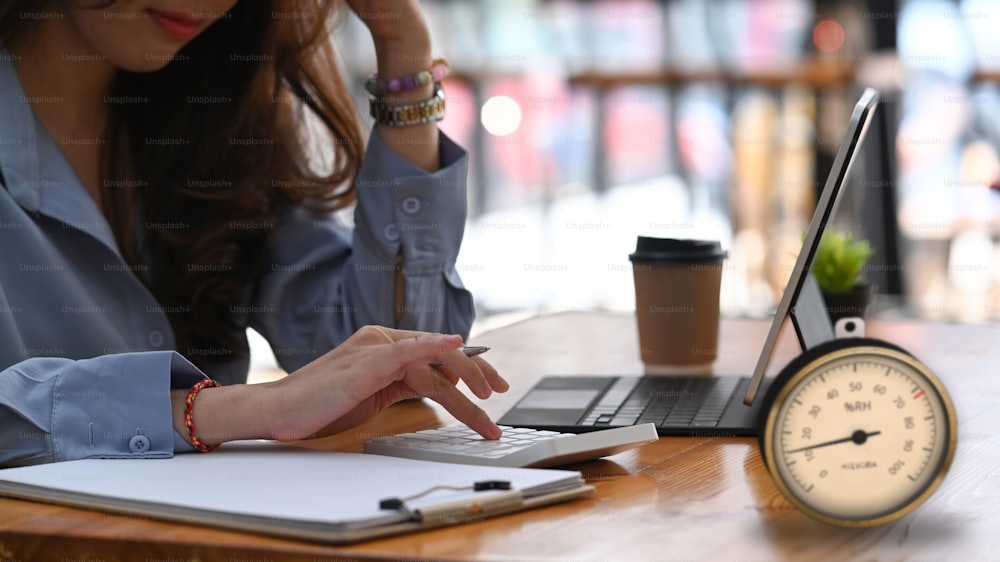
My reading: 14 (%)
